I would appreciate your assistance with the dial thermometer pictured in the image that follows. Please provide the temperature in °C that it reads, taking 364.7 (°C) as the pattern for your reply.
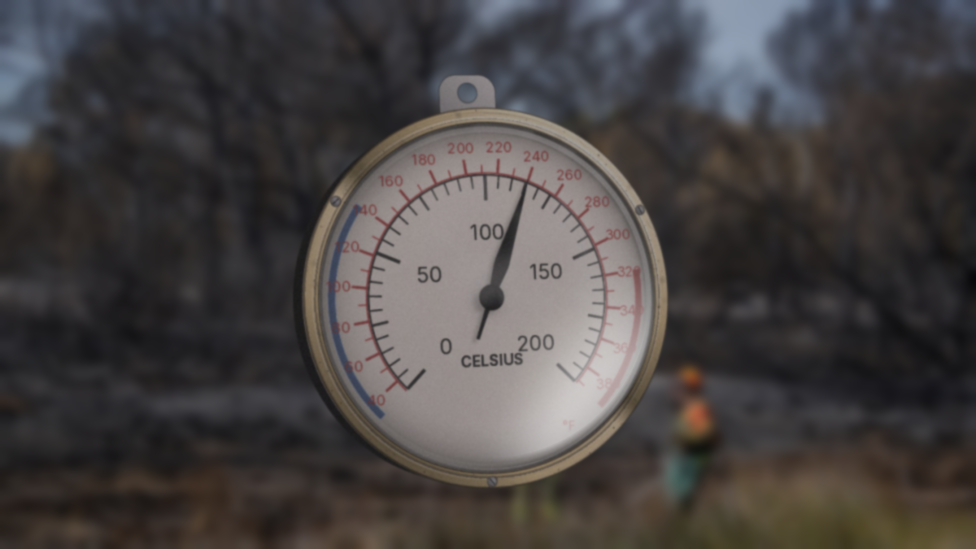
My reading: 115 (°C)
